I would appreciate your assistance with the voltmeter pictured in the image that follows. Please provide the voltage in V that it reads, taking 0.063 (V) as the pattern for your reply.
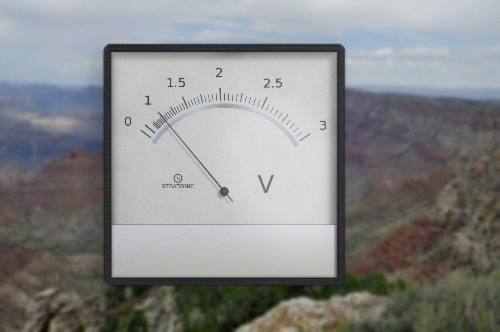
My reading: 1 (V)
